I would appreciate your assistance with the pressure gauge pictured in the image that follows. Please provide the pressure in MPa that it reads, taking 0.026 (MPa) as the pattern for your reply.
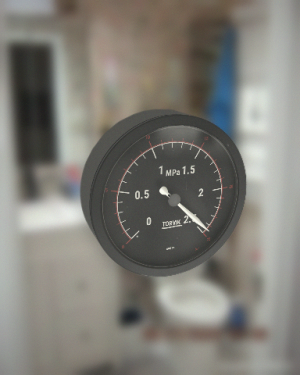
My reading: 2.45 (MPa)
